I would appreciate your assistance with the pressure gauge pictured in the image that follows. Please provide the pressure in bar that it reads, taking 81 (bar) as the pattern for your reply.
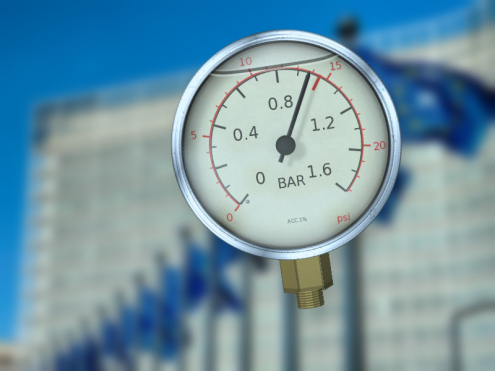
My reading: 0.95 (bar)
